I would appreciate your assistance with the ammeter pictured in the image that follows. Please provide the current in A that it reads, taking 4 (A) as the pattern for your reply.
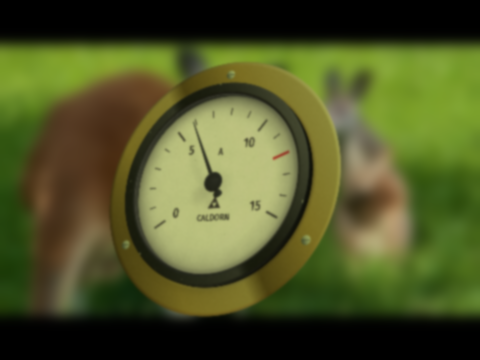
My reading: 6 (A)
